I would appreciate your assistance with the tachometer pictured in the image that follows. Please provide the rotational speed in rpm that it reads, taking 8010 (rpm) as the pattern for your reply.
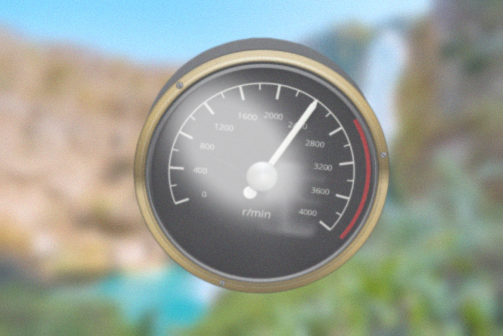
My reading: 2400 (rpm)
